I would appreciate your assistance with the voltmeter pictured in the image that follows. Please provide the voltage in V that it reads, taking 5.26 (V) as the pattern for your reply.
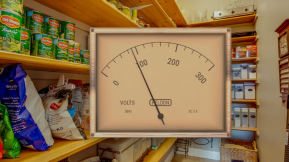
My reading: 90 (V)
